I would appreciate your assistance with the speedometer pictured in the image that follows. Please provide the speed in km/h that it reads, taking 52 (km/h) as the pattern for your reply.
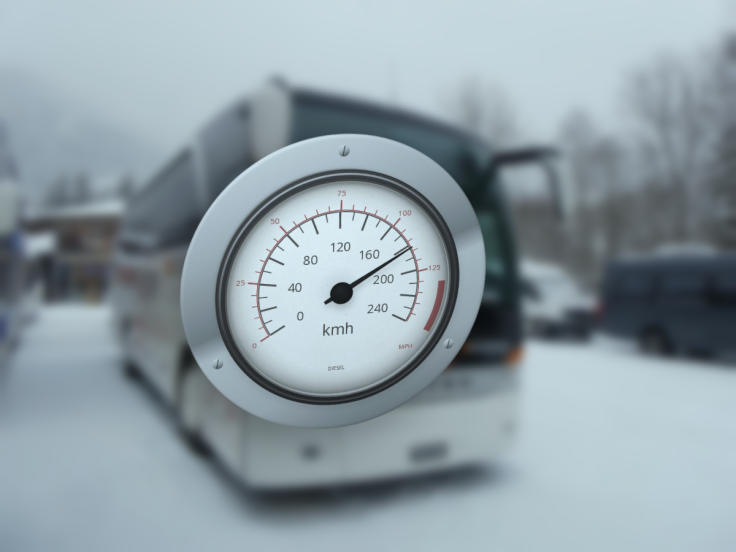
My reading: 180 (km/h)
